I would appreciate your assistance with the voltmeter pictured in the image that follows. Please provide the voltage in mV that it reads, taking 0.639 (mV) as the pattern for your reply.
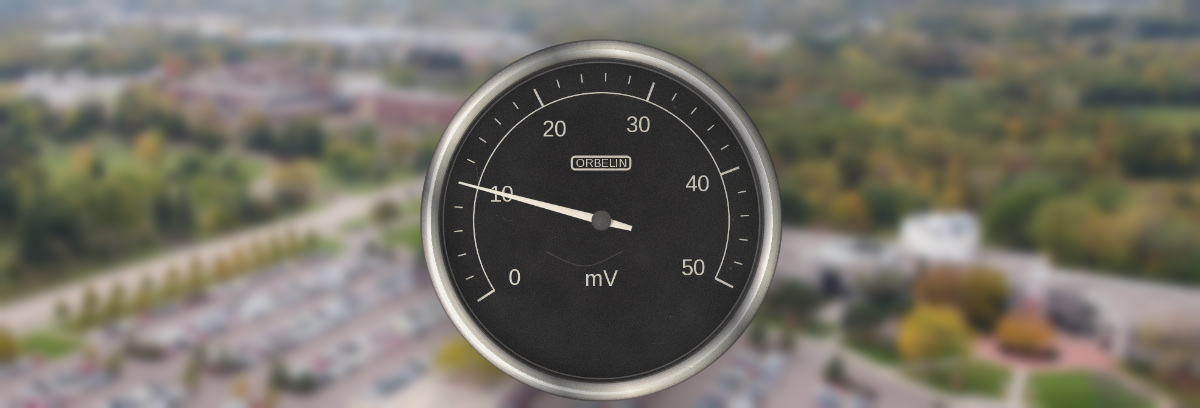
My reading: 10 (mV)
